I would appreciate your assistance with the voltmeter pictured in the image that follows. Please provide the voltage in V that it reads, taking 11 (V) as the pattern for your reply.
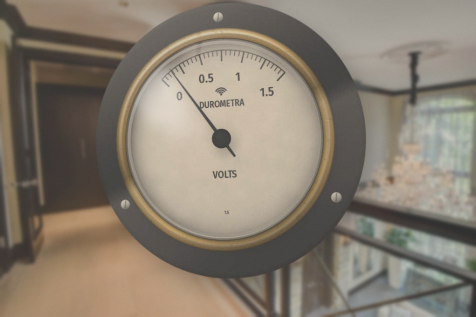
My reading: 0.15 (V)
